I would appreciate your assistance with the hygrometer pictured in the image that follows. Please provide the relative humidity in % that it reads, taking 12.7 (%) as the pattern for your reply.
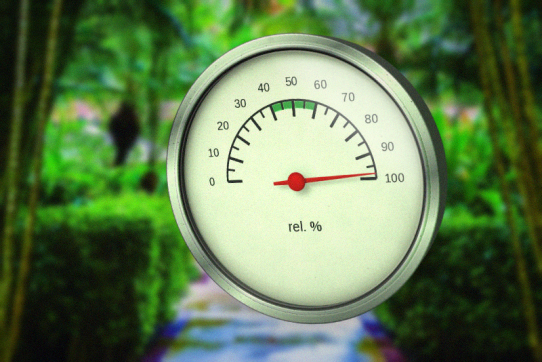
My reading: 97.5 (%)
